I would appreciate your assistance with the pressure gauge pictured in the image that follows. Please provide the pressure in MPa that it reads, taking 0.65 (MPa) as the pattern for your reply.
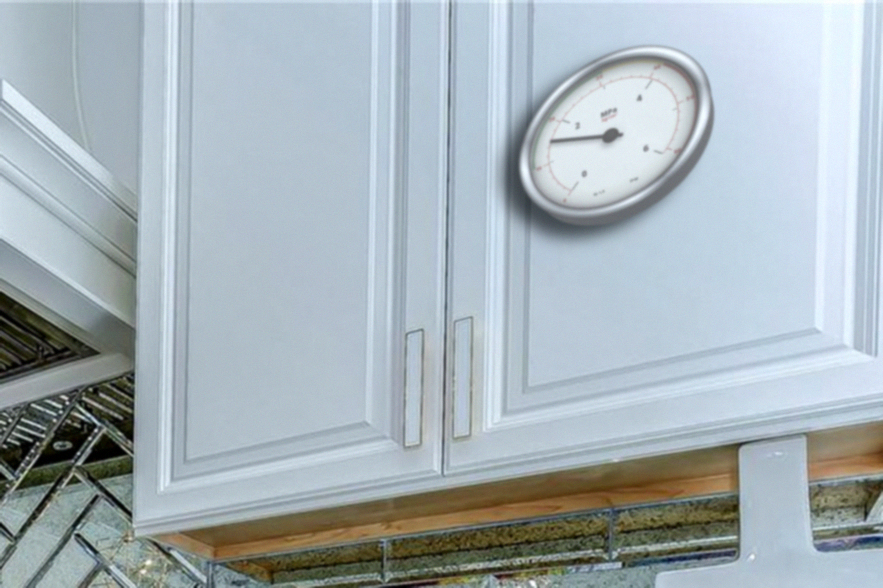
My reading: 1.5 (MPa)
